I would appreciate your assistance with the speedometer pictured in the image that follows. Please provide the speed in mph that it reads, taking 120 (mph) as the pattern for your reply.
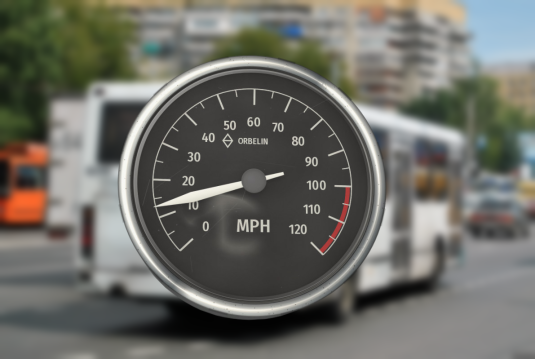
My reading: 12.5 (mph)
